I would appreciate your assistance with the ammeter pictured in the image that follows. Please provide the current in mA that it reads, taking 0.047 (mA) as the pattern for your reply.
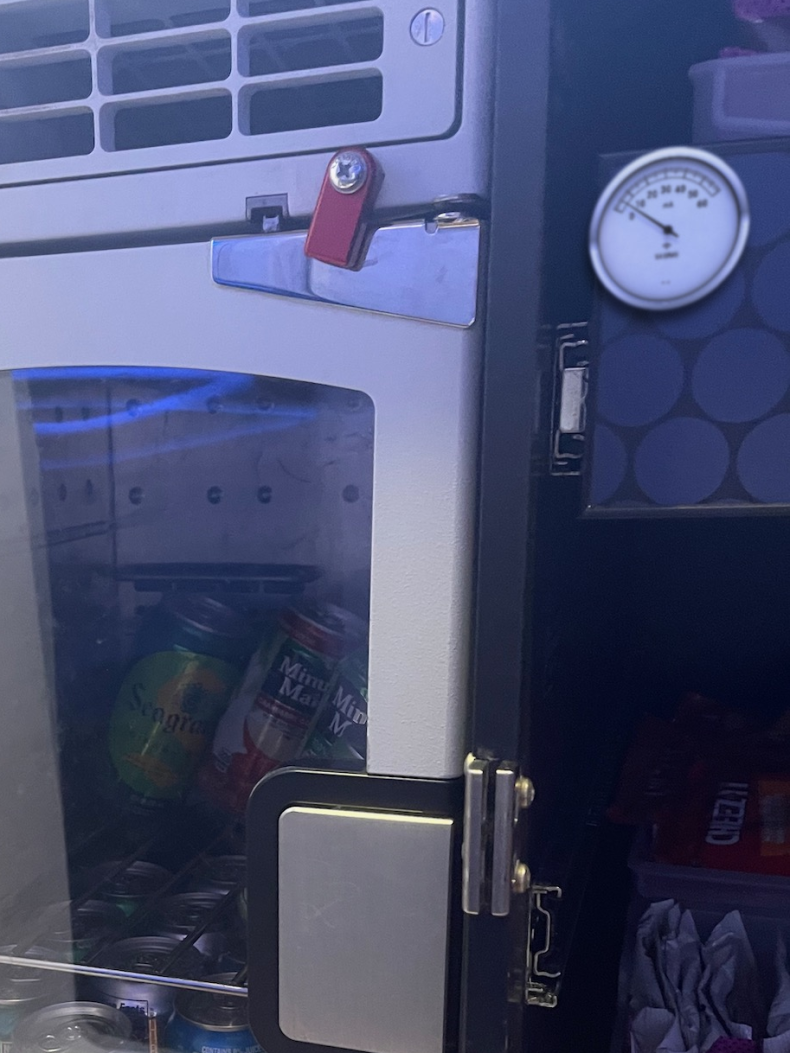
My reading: 5 (mA)
